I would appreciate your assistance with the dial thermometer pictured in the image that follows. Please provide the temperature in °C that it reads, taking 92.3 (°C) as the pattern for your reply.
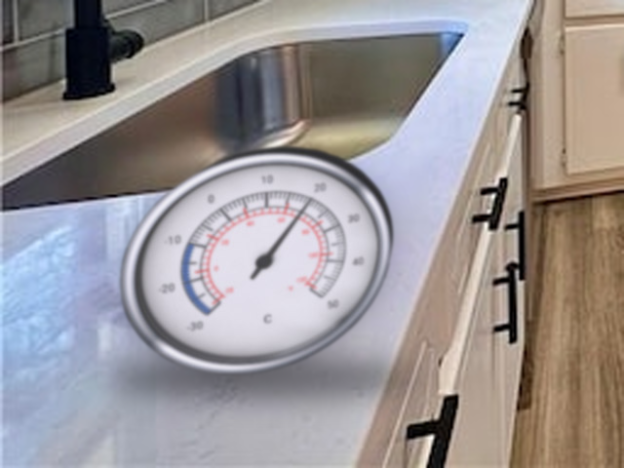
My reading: 20 (°C)
